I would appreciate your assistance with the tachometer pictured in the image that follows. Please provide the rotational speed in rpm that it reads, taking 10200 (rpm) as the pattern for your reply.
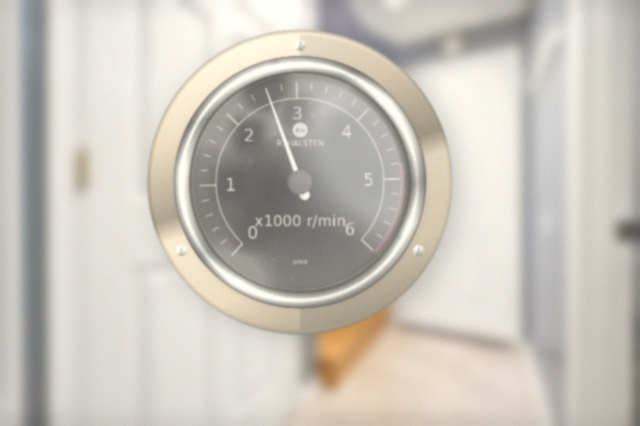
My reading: 2600 (rpm)
